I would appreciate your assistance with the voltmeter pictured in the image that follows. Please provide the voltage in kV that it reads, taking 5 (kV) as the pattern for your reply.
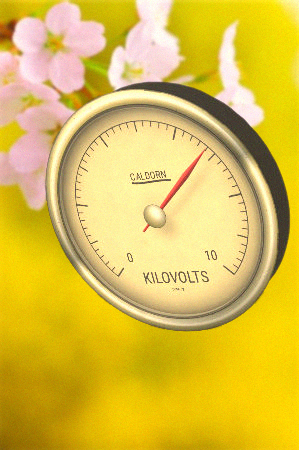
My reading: 6.8 (kV)
